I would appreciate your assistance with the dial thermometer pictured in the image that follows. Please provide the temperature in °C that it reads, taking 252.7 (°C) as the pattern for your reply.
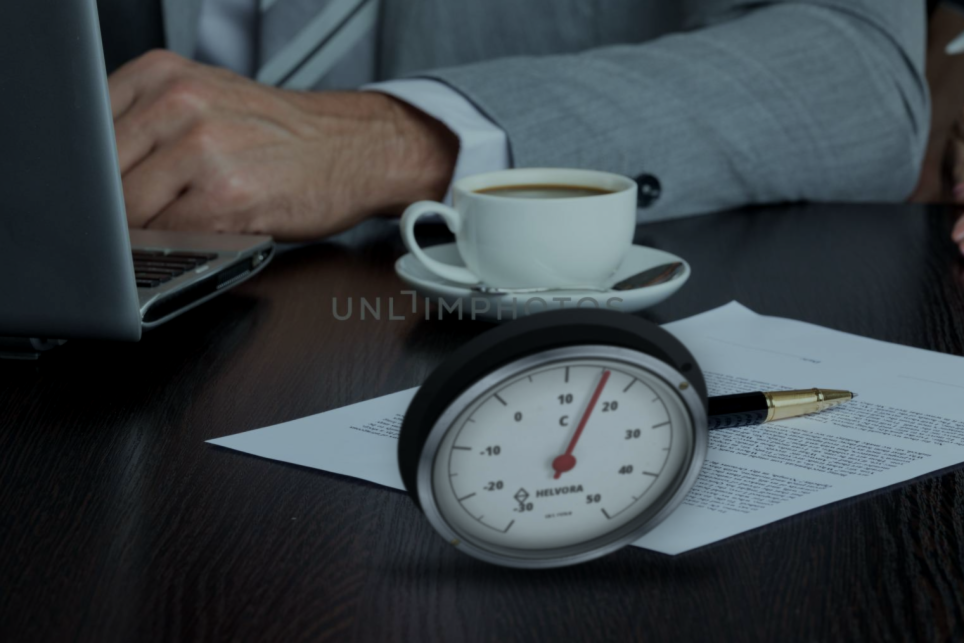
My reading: 15 (°C)
